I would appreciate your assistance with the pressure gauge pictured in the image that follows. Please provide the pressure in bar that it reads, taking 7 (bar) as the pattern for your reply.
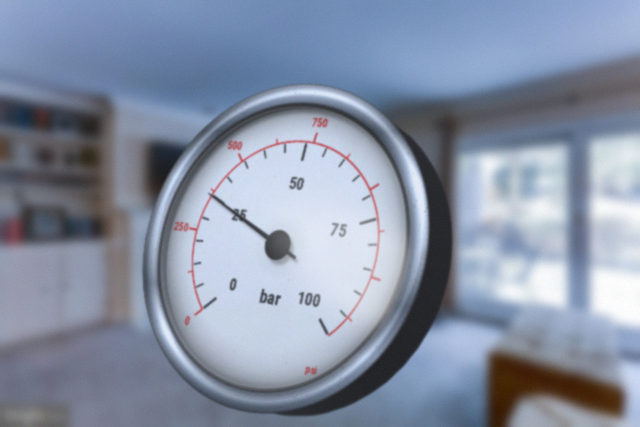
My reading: 25 (bar)
